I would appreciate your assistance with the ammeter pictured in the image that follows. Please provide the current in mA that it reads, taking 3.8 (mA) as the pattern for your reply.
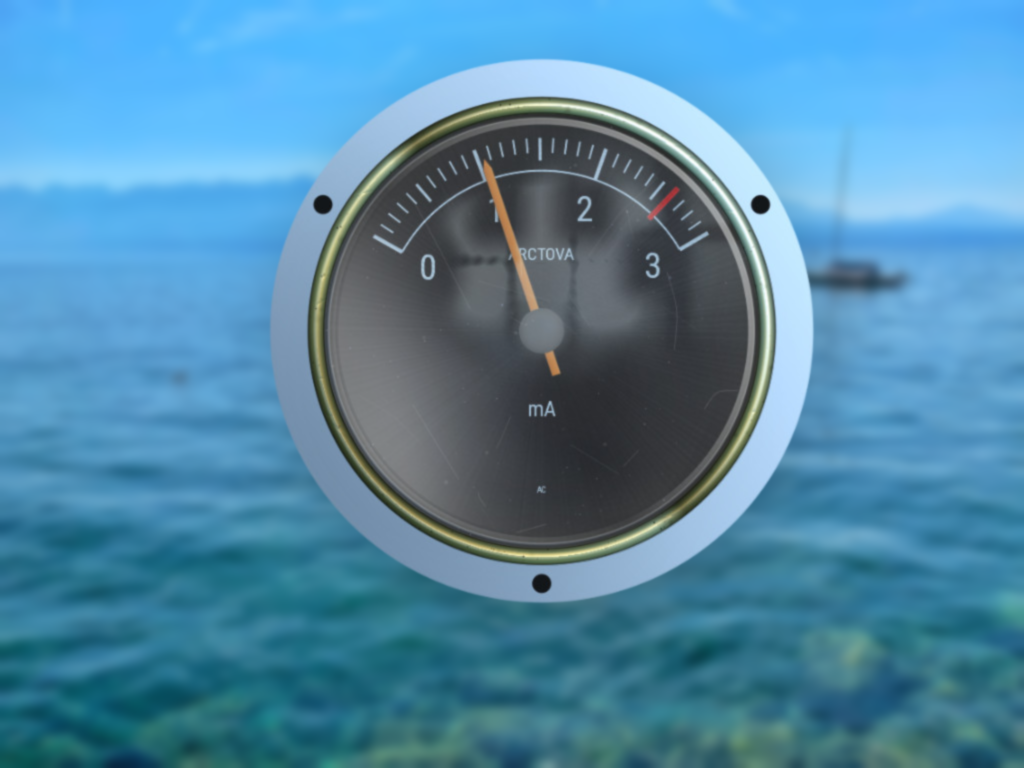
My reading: 1.05 (mA)
